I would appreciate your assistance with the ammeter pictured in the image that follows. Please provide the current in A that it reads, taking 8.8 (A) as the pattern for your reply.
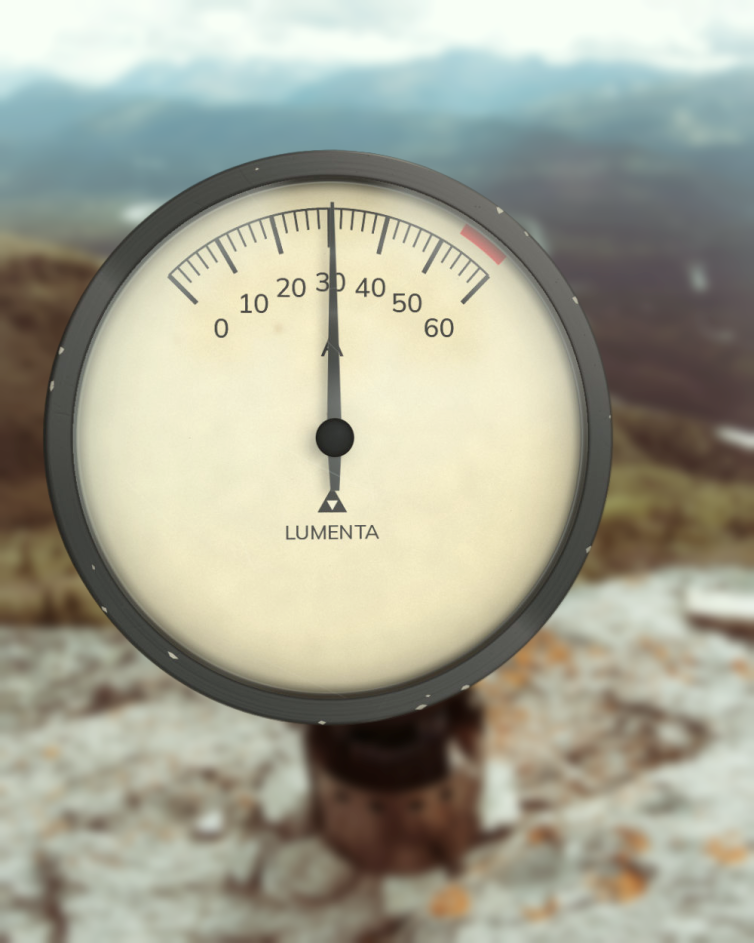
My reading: 30 (A)
